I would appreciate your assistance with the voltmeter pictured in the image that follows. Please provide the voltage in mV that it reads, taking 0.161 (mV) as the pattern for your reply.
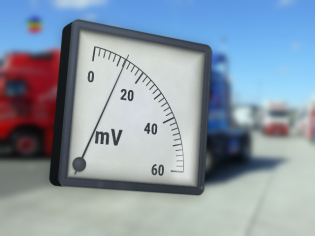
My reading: 12 (mV)
